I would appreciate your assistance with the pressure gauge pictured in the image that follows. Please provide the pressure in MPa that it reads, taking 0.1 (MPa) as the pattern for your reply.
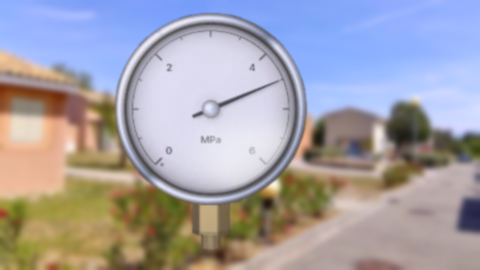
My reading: 4.5 (MPa)
